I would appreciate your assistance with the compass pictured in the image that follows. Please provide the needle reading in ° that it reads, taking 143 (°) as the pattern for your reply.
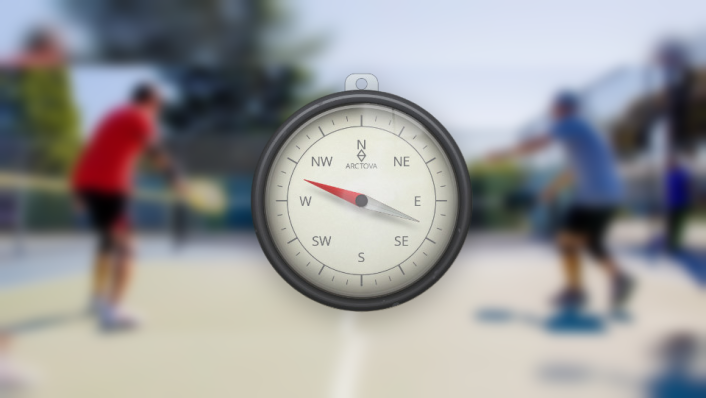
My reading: 290 (°)
